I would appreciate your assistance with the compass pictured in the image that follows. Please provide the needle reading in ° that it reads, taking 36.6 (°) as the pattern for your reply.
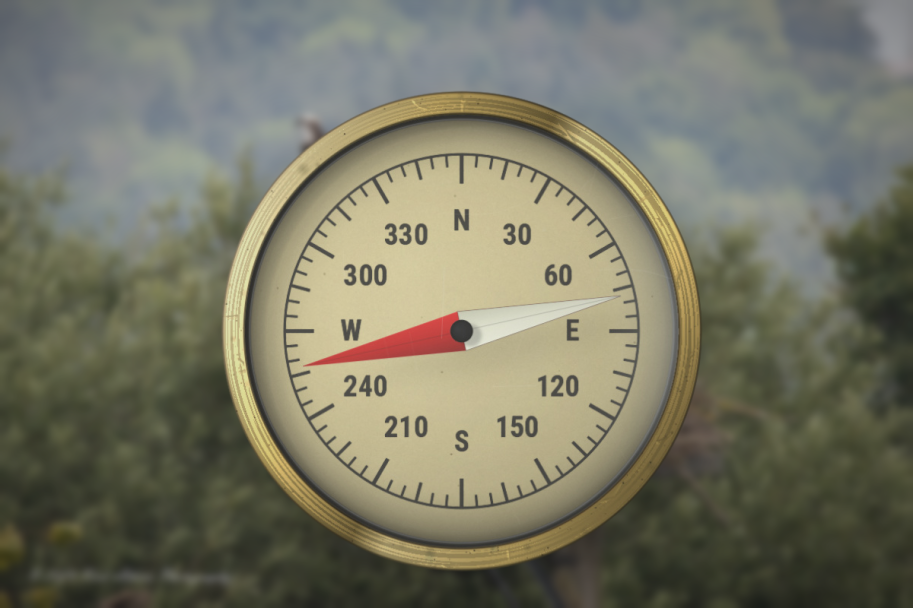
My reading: 257.5 (°)
